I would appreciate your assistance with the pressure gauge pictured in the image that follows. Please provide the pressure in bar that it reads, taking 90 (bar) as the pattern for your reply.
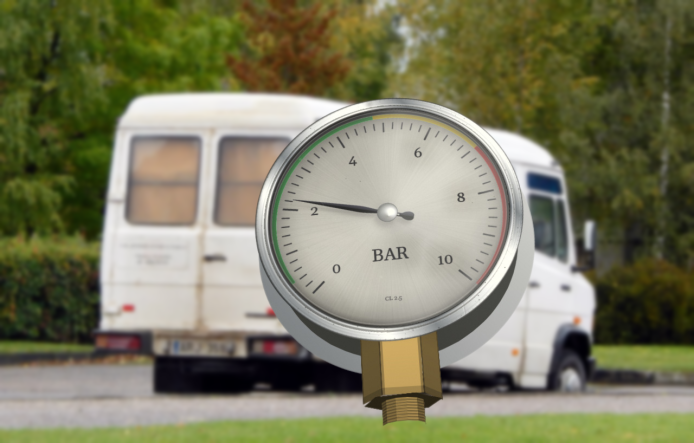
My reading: 2.2 (bar)
